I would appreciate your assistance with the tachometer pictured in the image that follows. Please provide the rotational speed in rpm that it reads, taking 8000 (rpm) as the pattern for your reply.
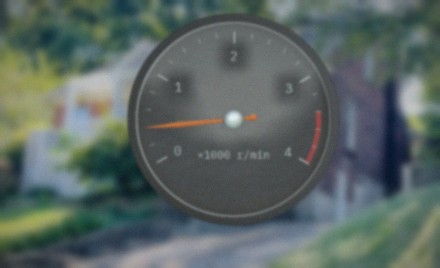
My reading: 400 (rpm)
